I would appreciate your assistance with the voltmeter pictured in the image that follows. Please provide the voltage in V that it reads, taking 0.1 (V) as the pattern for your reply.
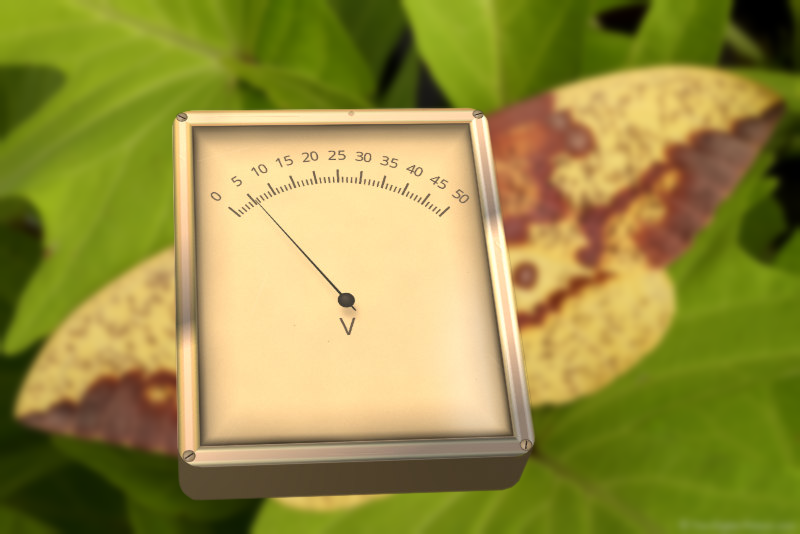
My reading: 5 (V)
